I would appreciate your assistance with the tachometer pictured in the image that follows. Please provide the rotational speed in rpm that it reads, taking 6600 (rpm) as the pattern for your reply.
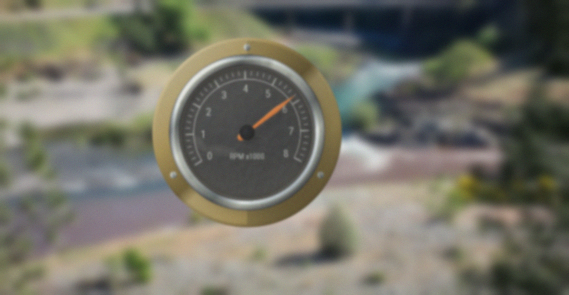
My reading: 5800 (rpm)
